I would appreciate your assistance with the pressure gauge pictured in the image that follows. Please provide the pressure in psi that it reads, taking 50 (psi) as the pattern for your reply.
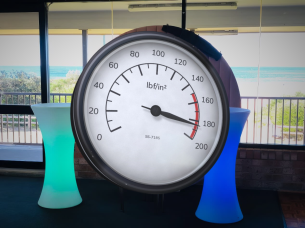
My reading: 185 (psi)
